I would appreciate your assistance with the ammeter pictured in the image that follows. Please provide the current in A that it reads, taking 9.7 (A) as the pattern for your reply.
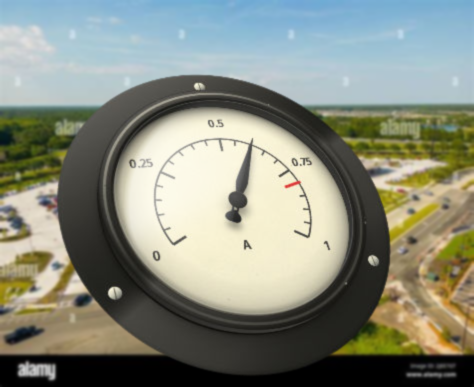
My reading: 0.6 (A)
